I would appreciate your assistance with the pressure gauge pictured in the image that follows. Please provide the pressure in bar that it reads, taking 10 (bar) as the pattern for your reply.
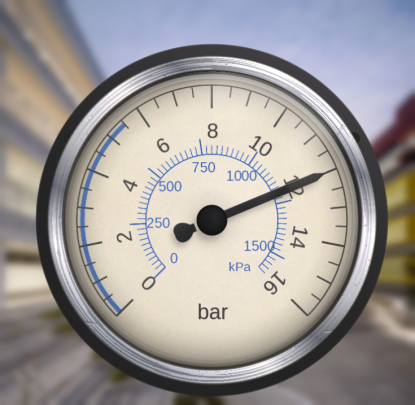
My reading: 12 (bar)
